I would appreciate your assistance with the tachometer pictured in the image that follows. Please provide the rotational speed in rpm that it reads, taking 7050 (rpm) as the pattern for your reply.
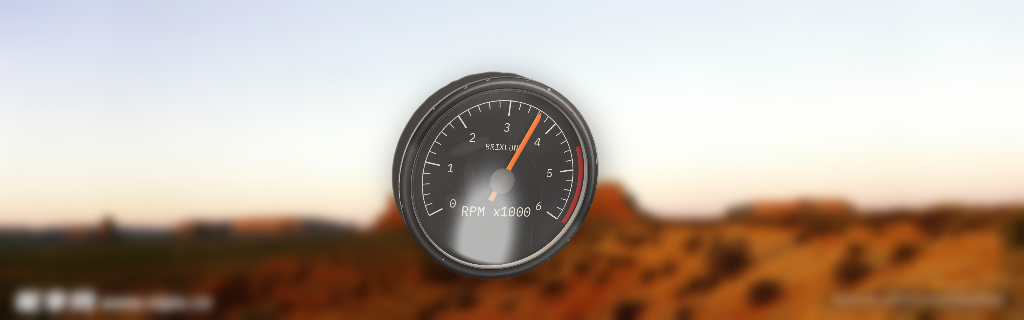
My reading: 3600 (rpm)
